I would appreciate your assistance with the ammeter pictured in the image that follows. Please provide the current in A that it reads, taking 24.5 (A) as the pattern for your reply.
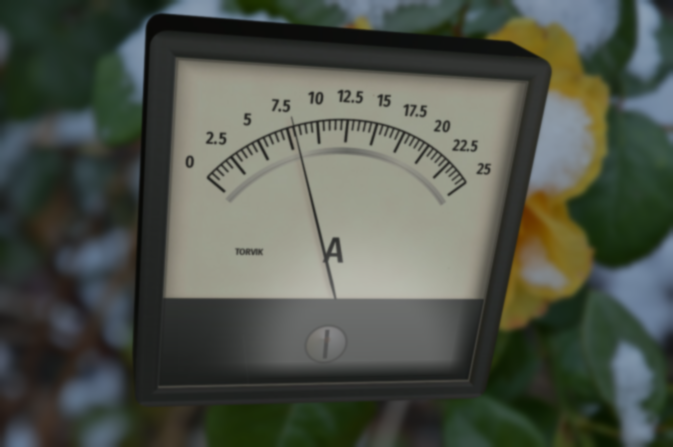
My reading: 8 (A)
